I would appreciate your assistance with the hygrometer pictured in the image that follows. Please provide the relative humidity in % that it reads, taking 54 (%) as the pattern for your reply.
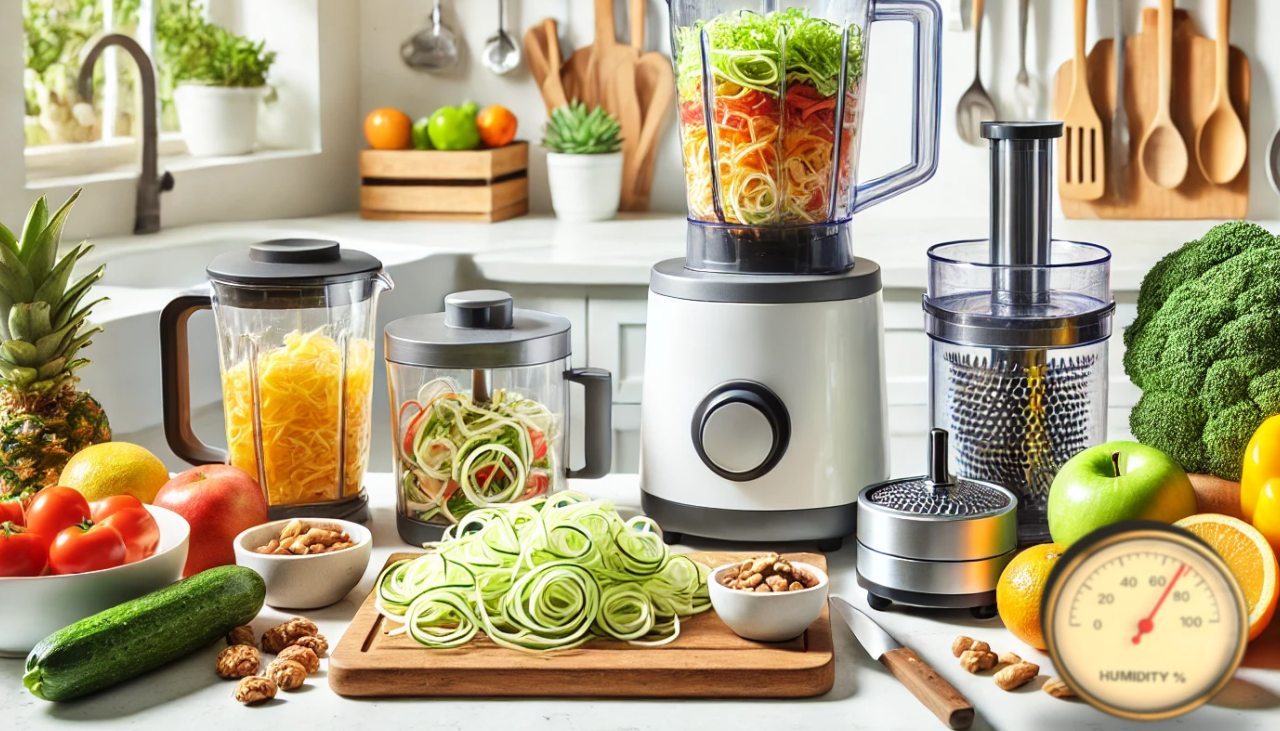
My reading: 68 (%)
